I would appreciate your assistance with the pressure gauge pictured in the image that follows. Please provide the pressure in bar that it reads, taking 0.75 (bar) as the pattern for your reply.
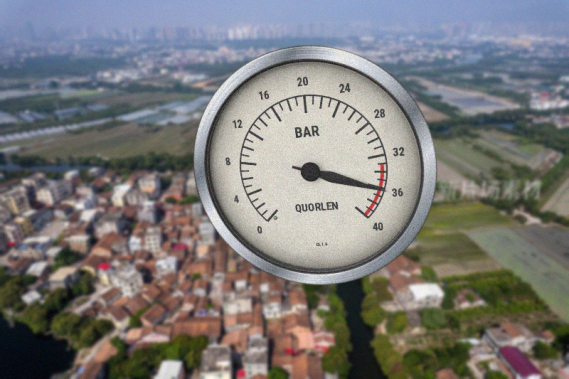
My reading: 36 (bar)
